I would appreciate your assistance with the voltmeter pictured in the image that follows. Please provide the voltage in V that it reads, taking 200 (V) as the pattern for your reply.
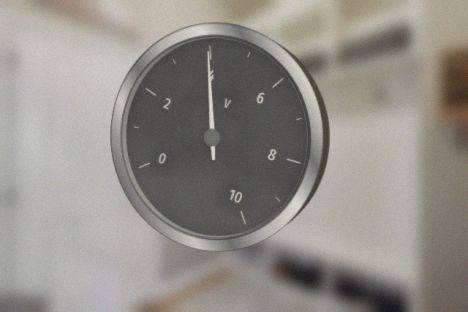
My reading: 4 (V)
